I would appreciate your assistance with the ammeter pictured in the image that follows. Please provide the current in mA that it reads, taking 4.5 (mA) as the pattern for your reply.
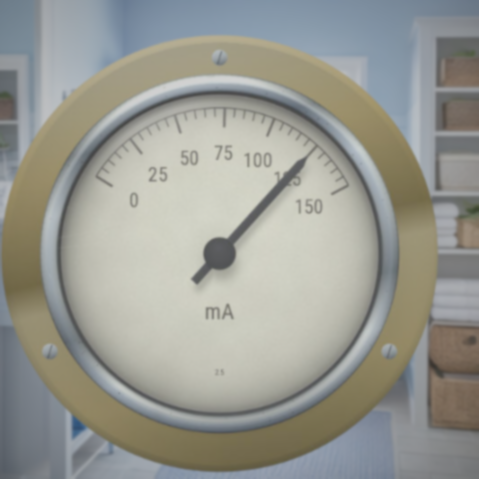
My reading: 125 (mA)
